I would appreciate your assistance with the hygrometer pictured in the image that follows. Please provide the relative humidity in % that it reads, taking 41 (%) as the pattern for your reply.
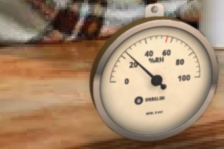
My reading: 24 (%)
